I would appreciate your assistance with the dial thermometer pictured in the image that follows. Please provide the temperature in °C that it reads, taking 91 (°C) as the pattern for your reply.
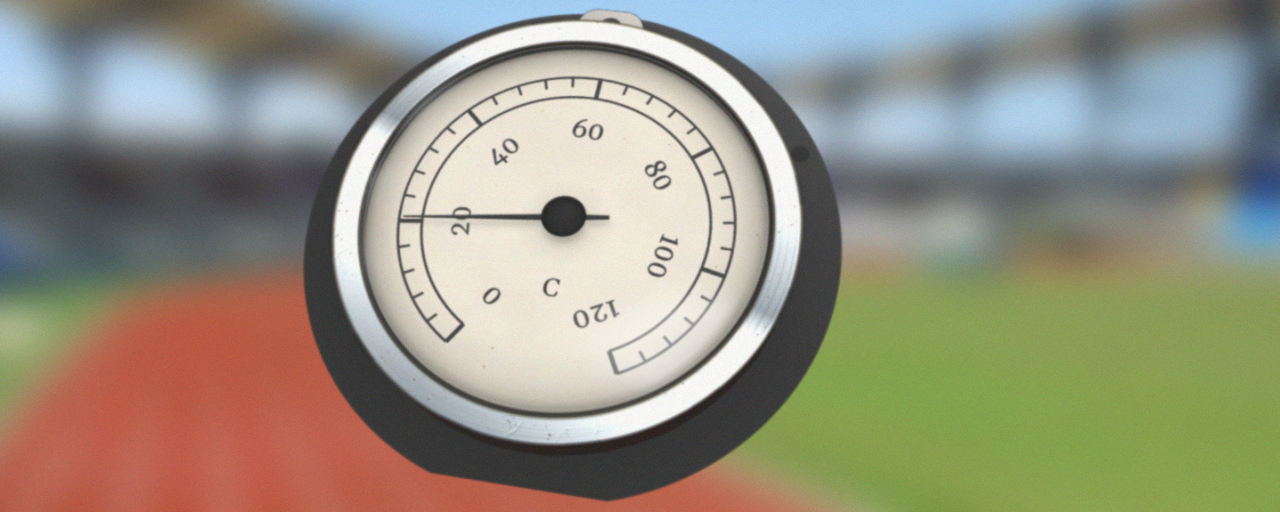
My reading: 20 (°C)
